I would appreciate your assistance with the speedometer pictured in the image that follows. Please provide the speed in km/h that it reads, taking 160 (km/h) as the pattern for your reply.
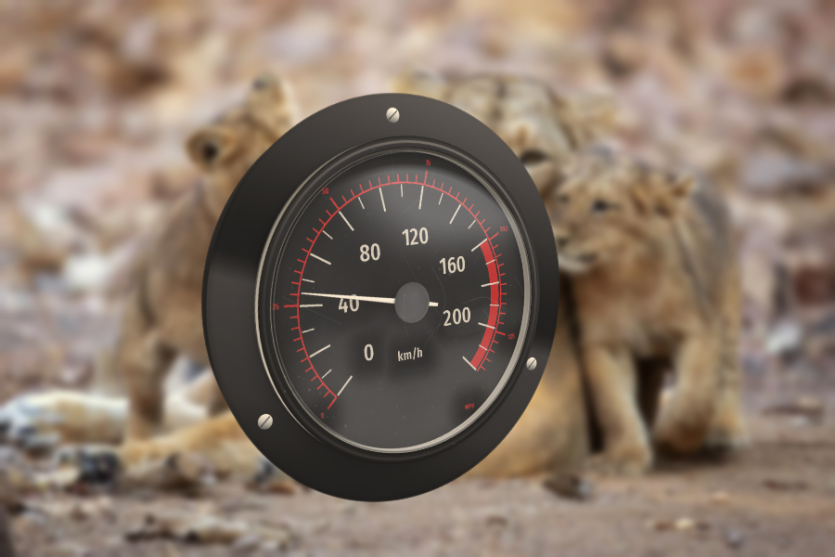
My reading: 45 (km/h)
